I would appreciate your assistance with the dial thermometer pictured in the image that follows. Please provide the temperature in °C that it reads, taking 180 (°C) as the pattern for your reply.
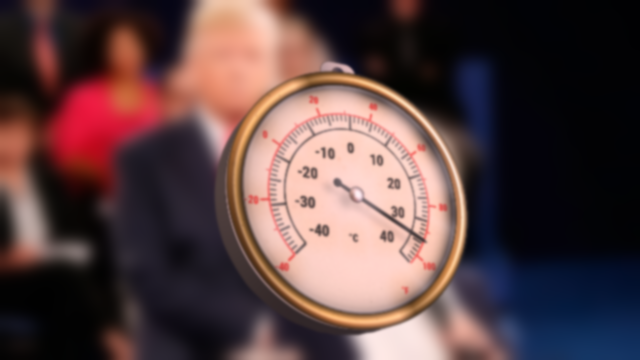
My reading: 35 (°C)
